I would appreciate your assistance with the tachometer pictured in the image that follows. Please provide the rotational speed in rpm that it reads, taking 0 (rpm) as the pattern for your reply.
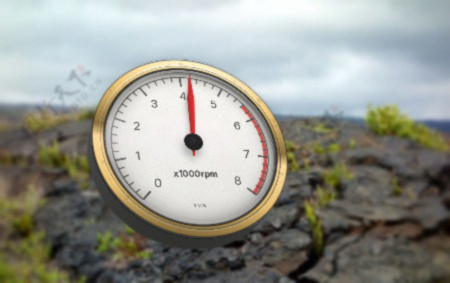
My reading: 4200 (rpm)
